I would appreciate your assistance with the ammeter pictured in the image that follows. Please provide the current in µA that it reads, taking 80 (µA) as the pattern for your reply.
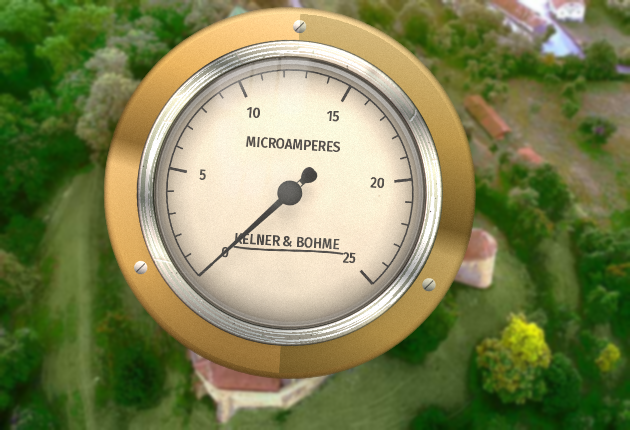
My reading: 0 (µA)
